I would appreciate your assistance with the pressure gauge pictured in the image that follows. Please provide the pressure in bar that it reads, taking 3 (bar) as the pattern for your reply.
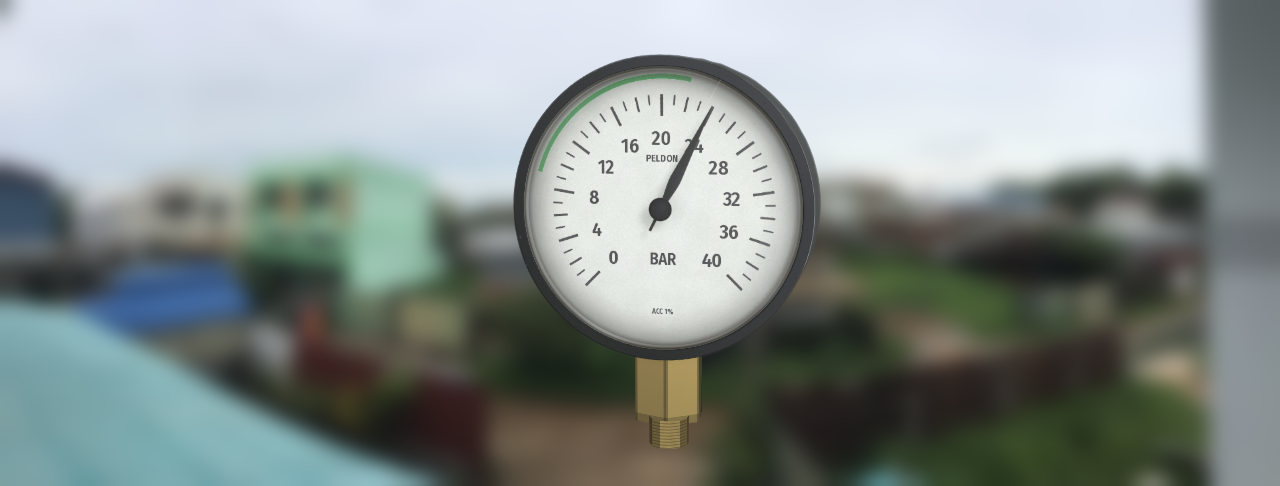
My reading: 24 (bar)
